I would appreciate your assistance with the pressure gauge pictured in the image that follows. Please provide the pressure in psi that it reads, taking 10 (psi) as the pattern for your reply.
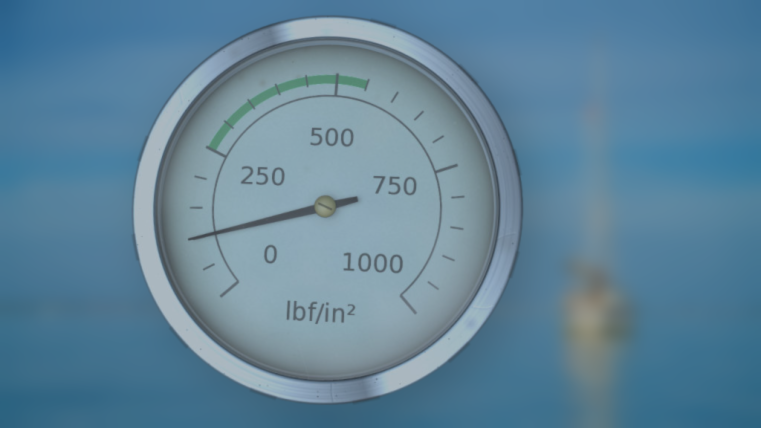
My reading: 100 (psi)
